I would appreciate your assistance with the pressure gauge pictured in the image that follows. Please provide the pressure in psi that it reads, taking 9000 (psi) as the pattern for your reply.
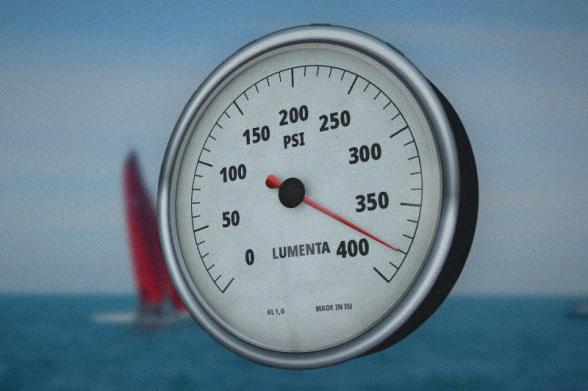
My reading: 380 (psi)
